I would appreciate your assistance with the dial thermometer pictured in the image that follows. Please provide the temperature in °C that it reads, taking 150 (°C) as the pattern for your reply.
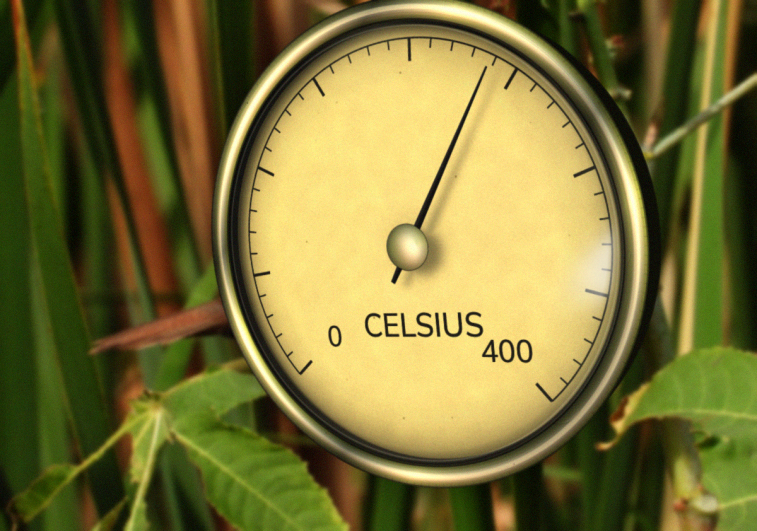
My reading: 240 (°C)
